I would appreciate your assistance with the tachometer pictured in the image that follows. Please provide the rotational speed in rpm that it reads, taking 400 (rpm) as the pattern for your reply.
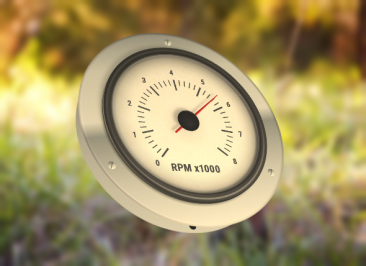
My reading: 5600 (rpm)
